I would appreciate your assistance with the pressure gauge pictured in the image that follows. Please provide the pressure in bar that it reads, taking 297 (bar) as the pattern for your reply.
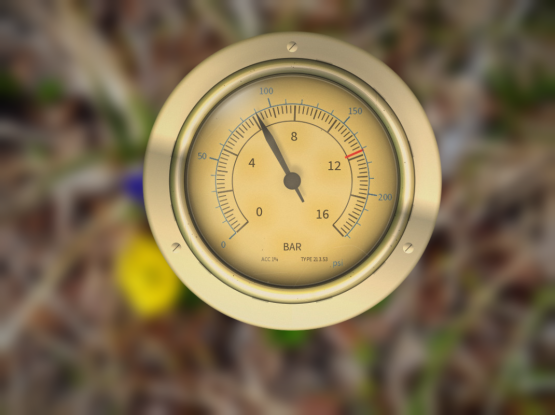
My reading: 6.2 (bar)
